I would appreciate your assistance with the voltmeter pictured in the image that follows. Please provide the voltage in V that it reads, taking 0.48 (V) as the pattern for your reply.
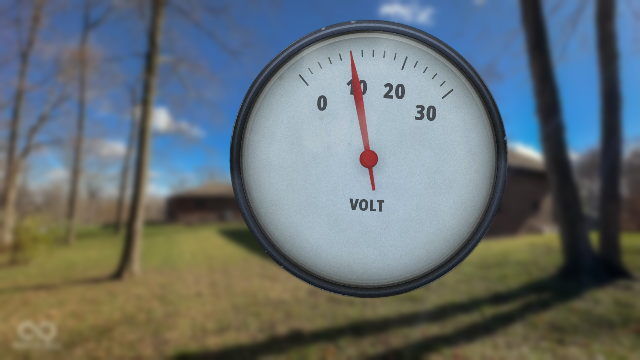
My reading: 10 (V)
